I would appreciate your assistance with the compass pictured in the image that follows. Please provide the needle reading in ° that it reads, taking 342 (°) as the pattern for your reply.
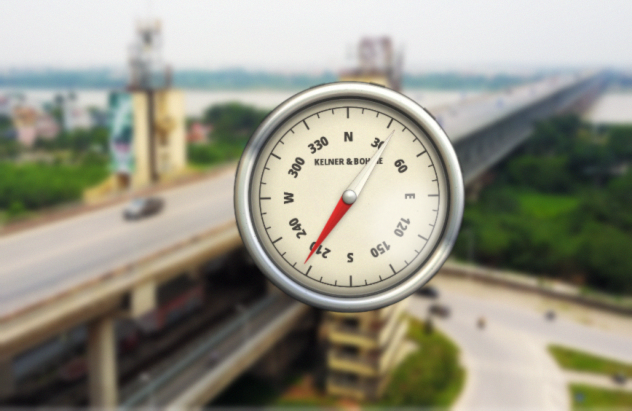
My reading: 215 (°)
